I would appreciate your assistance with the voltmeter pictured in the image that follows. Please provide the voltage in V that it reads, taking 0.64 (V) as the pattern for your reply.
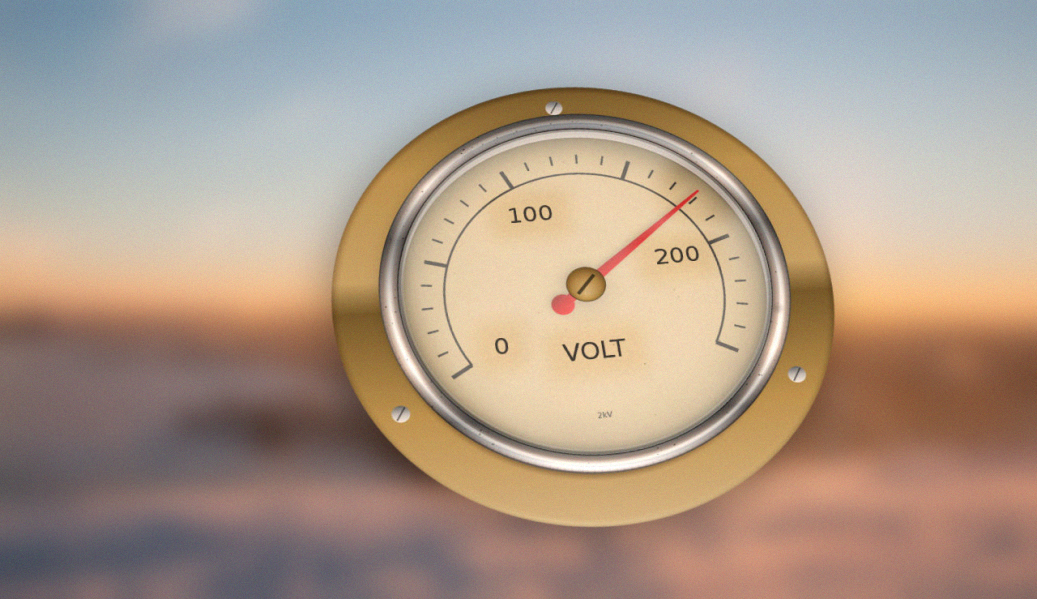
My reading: 180 (V)
